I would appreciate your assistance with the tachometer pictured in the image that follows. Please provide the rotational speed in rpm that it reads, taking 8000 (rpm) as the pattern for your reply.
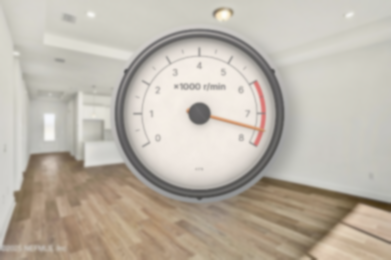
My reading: 7500 (rpm)
